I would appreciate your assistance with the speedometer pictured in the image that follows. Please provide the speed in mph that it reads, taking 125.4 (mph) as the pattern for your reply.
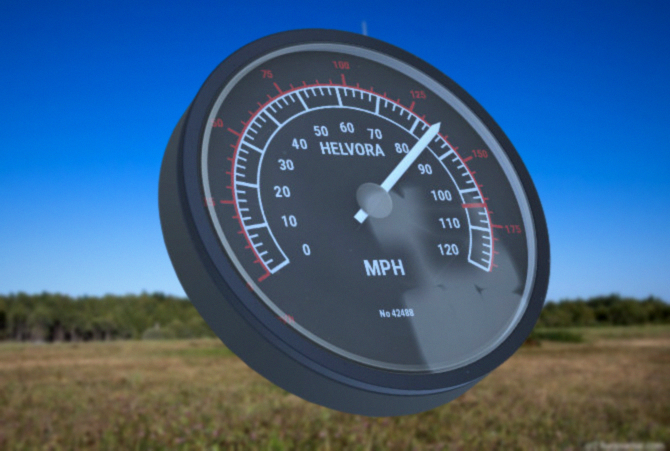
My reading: 84 (mph)
